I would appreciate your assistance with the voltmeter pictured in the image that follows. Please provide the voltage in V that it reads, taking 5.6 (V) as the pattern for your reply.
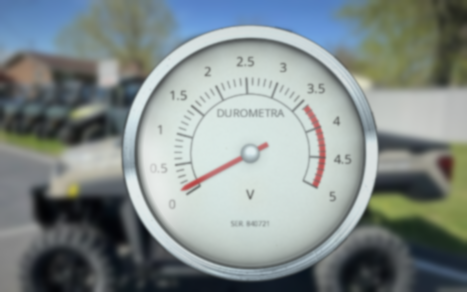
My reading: 0.1 (V)
